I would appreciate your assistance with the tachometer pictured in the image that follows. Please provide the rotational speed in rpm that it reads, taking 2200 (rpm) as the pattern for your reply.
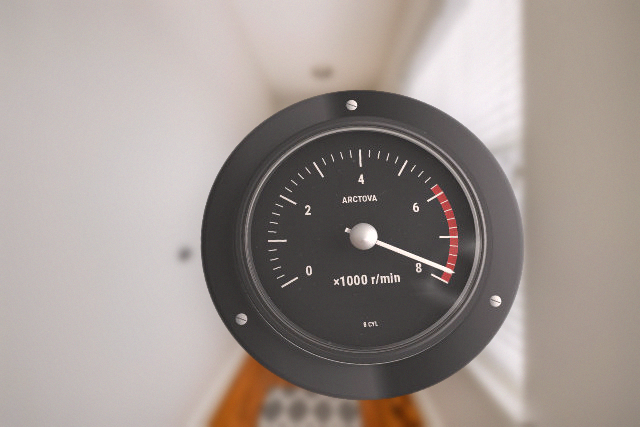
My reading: 7800 (rpm)
